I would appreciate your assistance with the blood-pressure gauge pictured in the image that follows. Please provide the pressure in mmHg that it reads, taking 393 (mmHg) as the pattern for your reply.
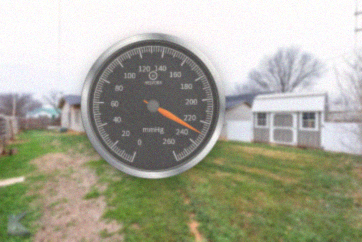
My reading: 230 (mmHg)
